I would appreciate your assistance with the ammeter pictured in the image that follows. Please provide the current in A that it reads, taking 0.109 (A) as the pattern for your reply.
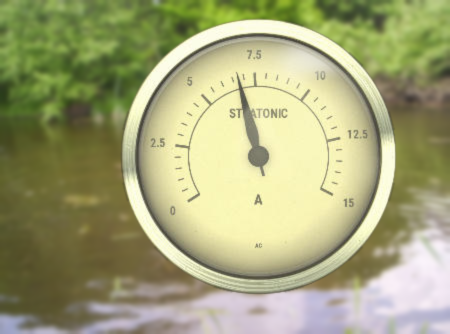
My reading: 6.75 (A)
